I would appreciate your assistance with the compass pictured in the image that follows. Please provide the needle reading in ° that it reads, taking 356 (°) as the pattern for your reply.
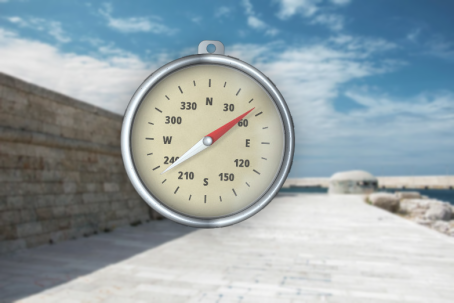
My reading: 52.5 (°)
